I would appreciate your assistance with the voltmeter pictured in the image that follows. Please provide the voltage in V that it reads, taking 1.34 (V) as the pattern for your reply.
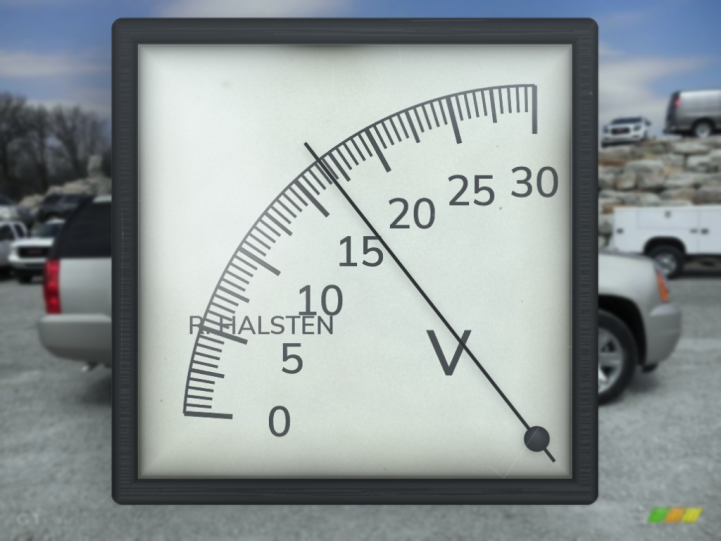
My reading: 16.75 (V)
